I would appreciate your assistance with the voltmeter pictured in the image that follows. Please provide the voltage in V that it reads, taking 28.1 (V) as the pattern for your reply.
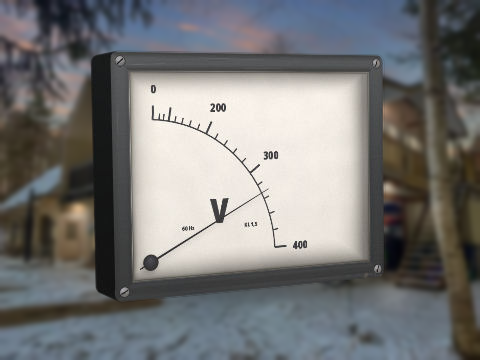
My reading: 330 (V)
